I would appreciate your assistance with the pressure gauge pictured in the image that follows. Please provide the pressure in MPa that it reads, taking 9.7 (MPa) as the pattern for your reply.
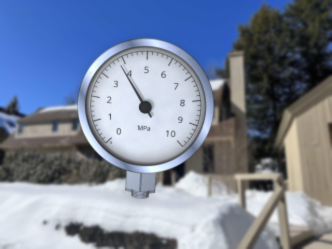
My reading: 3.8 (MPa)
